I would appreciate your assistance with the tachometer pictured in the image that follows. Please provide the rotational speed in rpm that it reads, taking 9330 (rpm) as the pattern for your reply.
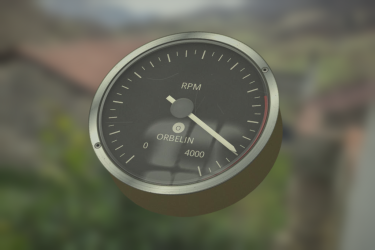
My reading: 3600 (rpm)
